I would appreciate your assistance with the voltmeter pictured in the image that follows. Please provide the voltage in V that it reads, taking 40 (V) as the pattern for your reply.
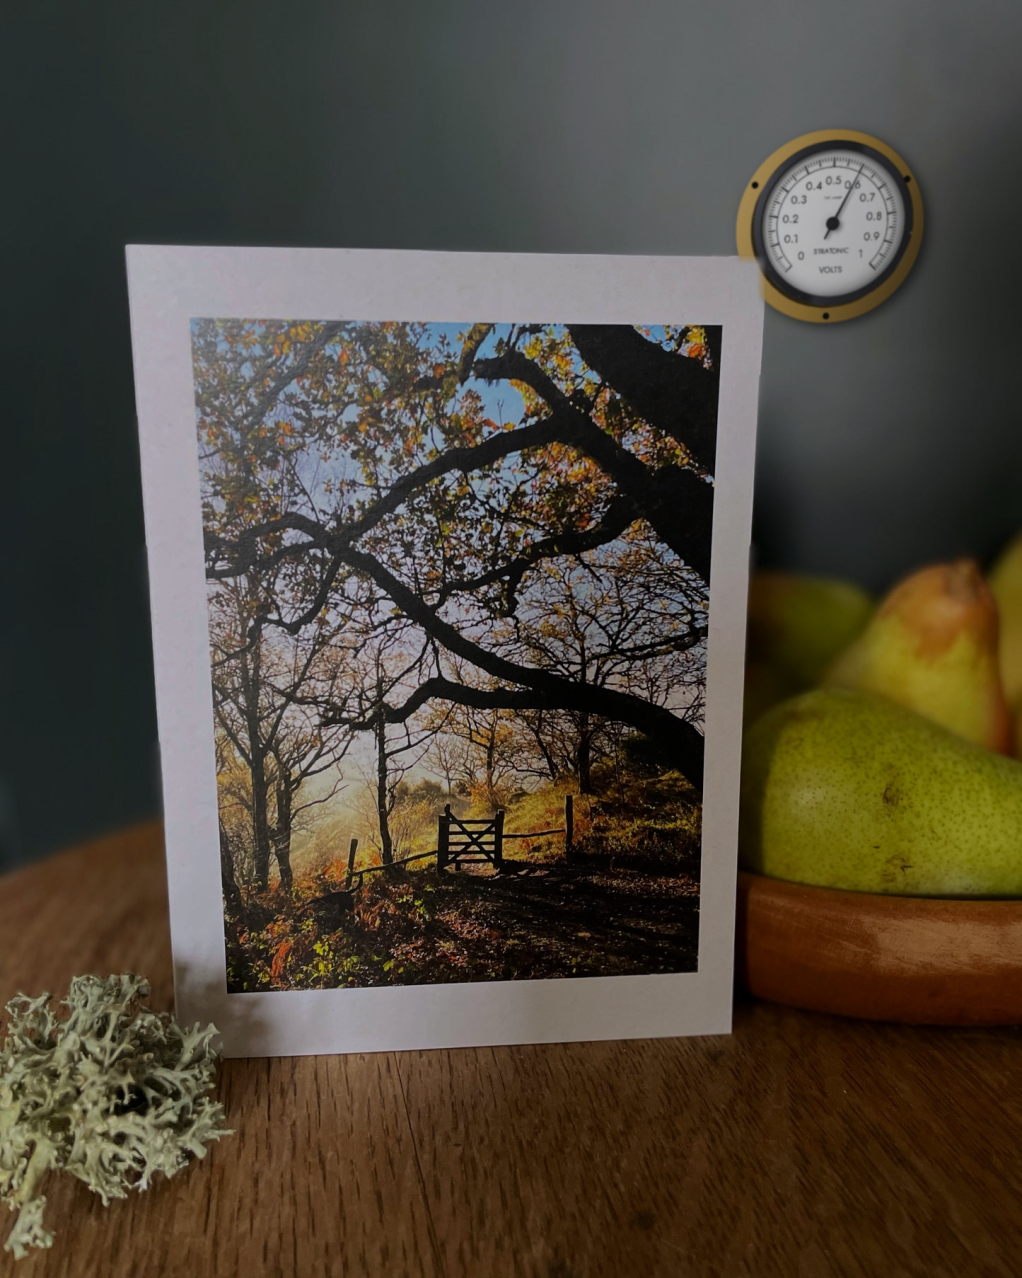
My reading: 0.6 (V)
